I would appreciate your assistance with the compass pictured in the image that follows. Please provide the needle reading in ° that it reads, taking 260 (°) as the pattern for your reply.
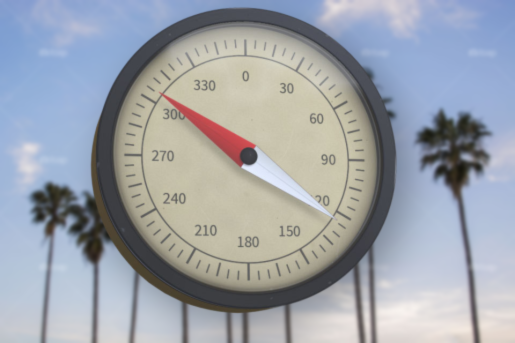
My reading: 305 (°)
